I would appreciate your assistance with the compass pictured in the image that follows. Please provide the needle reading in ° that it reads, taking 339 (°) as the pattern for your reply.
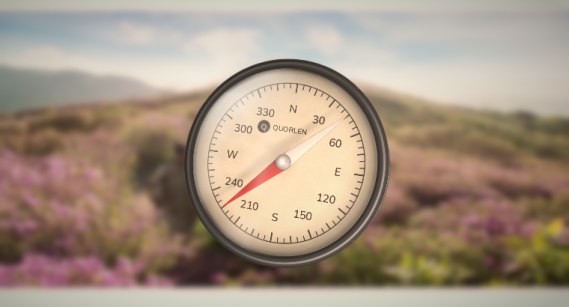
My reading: 225 (°)
